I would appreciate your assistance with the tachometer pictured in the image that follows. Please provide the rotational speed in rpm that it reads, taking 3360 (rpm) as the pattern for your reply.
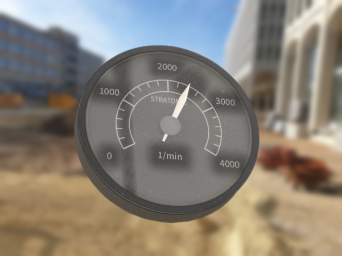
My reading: 2400 (rpm)
